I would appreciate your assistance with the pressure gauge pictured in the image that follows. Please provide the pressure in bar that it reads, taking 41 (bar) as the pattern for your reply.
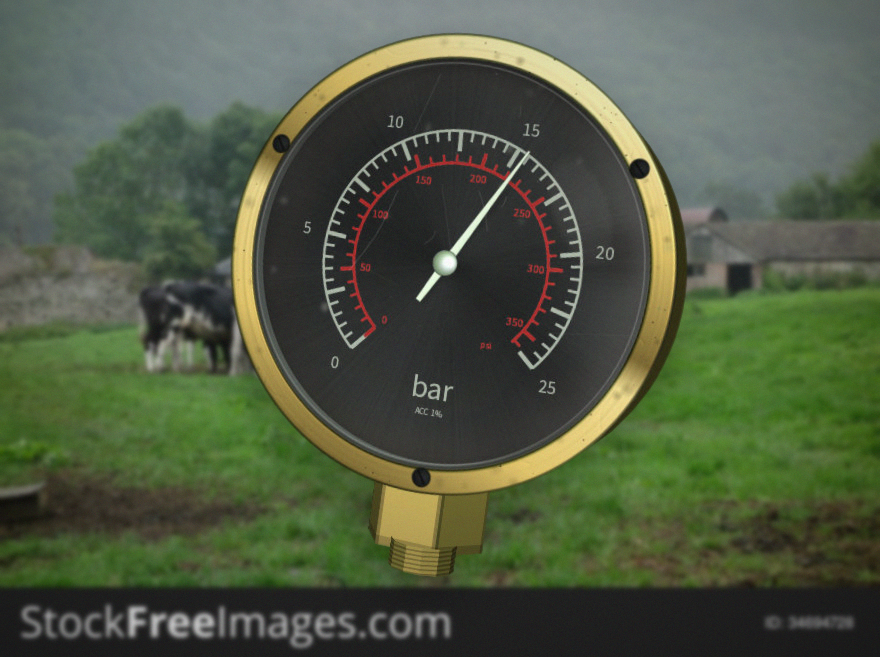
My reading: 15.5 (bar)
